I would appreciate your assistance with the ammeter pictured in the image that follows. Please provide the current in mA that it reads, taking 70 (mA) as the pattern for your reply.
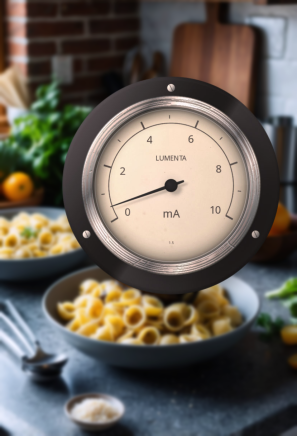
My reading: 0.5 (mA)
